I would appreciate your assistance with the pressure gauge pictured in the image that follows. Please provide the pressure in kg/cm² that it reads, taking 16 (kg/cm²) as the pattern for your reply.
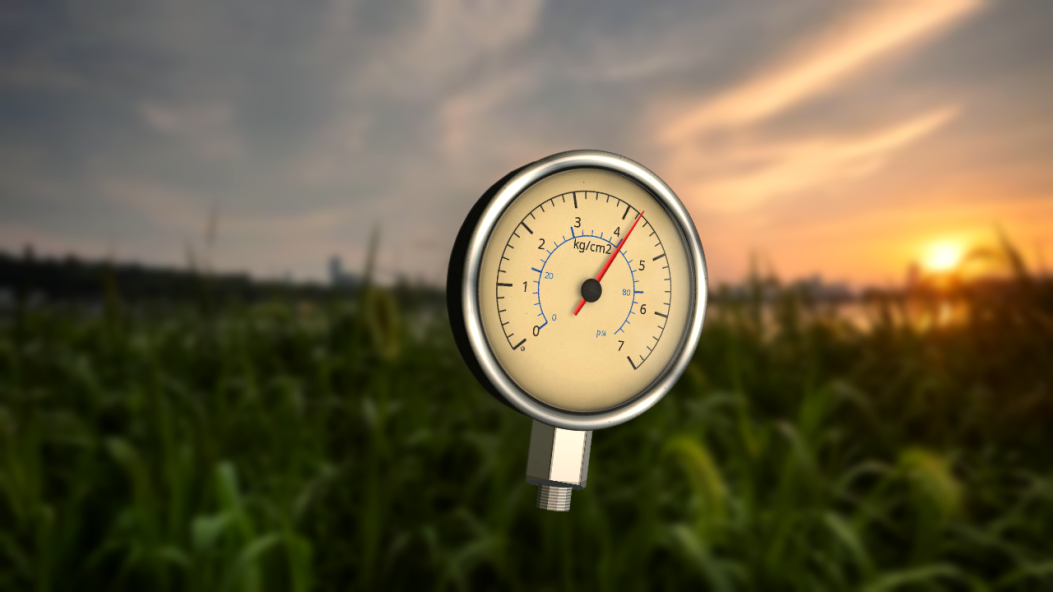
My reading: 4.2 (kg/cm²)
